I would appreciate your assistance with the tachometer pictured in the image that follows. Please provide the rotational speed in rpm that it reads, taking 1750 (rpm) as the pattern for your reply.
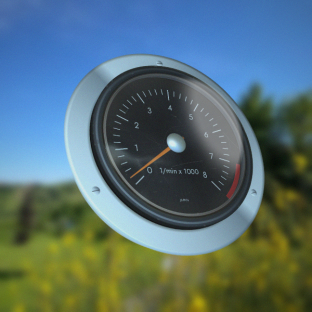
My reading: 200 (rpm)
